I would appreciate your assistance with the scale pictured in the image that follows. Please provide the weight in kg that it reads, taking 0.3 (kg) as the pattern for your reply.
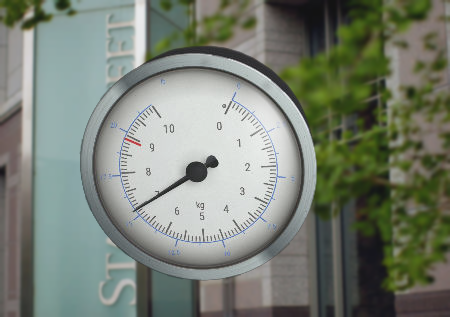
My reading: 7 (kg)
